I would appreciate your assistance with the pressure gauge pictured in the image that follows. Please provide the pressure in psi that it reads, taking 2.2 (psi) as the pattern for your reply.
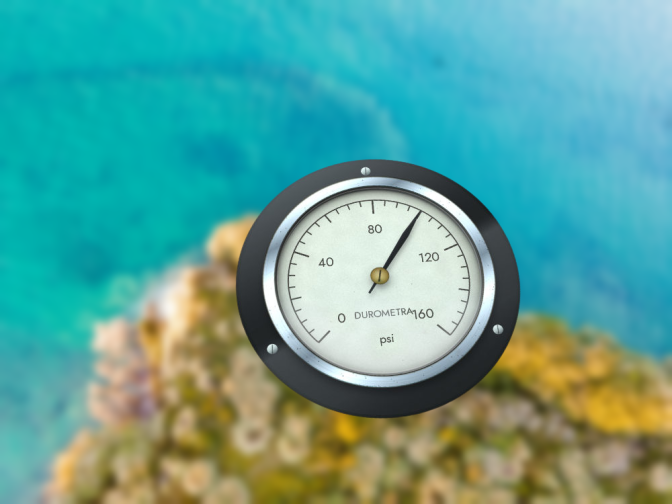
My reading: 100 (psi)
